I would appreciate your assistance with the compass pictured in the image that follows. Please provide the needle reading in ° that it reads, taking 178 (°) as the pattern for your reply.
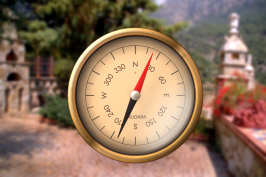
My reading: 22.5 (°)
